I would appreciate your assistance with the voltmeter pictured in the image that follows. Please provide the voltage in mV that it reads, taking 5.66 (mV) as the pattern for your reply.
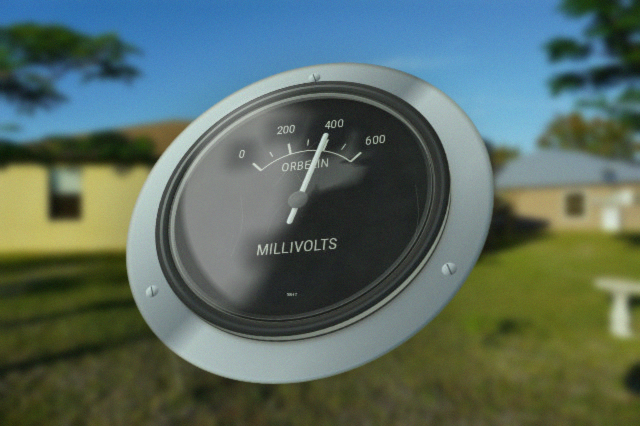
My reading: 400 (mV)
